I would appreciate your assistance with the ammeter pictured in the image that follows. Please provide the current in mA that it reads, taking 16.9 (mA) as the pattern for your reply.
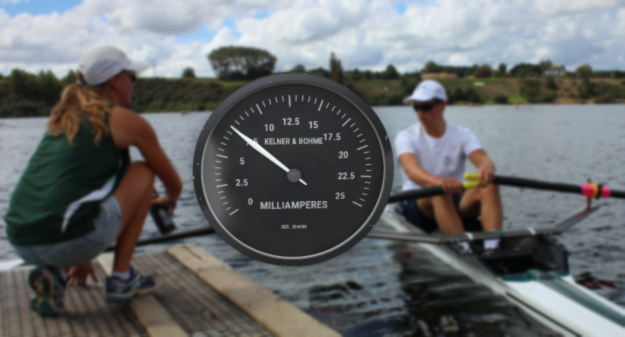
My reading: 7.5 (mA)
